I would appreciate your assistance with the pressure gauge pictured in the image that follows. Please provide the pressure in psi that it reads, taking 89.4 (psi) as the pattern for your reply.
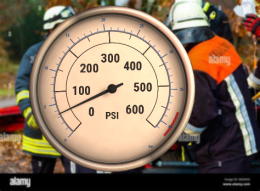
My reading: 50 (psi)
